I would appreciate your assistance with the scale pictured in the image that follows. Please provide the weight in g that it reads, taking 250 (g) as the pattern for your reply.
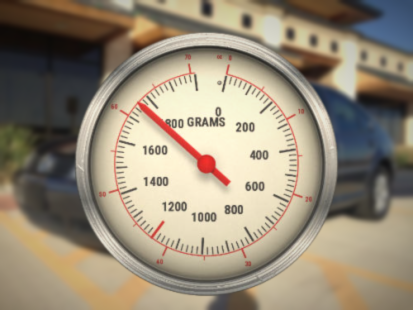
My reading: 1760 (g)
